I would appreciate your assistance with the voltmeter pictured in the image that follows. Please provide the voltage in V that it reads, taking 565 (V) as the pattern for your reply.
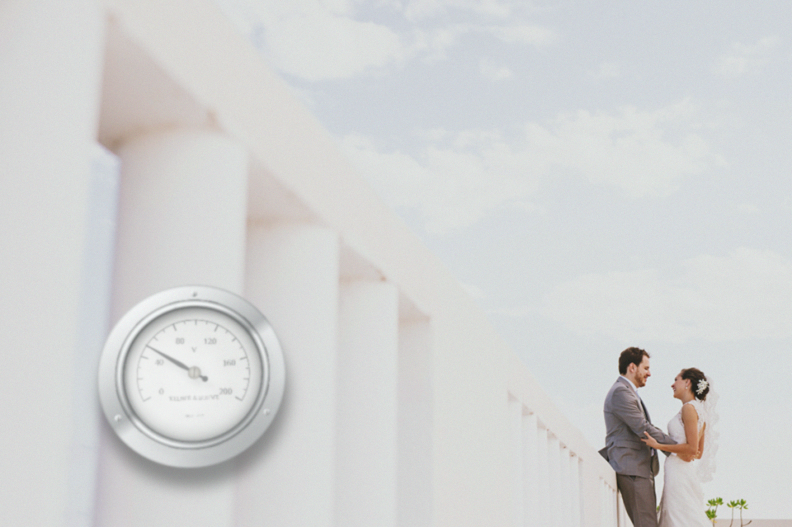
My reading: 50 (V)
